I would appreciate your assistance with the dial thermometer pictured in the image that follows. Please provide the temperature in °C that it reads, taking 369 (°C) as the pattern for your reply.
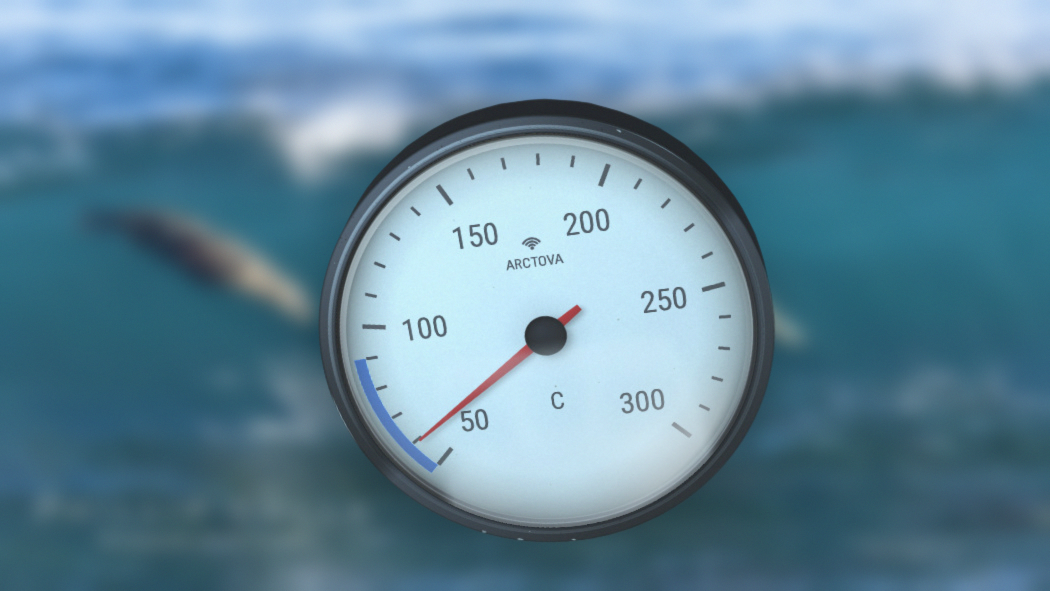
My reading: 60 (°C)
